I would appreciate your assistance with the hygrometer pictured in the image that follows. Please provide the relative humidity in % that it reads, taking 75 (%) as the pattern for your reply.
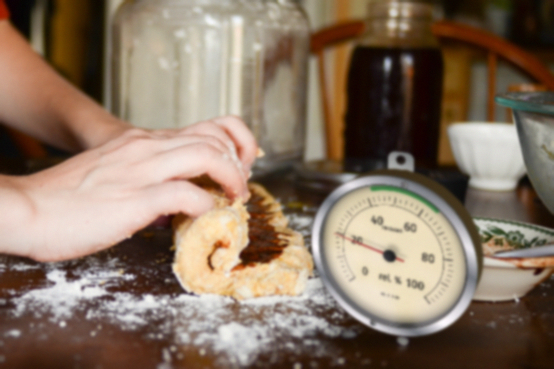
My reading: 20 (%)
